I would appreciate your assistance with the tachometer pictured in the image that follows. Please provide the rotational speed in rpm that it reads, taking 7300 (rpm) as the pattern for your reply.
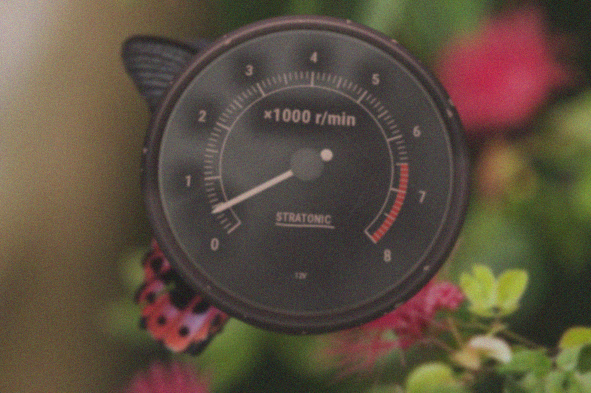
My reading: 400 (rpm)
